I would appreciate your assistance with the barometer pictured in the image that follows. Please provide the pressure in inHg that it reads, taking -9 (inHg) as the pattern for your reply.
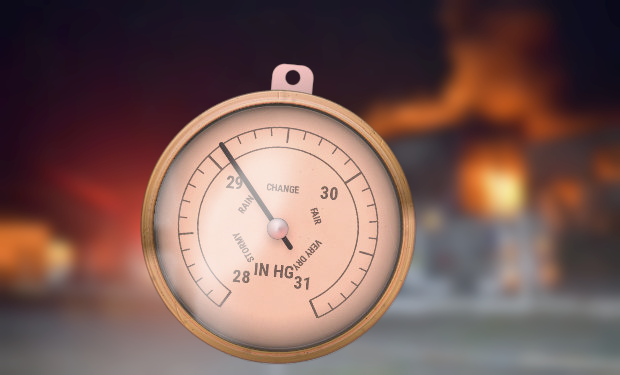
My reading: 29.1 (inHg)
